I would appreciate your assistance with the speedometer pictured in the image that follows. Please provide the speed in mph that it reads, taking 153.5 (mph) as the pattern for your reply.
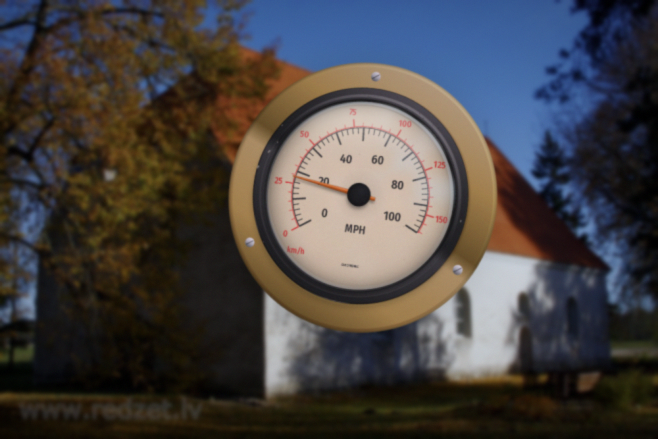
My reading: 18 (mph)
